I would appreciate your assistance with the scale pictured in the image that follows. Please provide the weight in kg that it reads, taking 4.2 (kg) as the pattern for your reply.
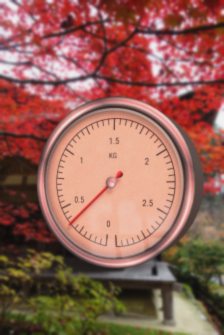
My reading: 0.35 (kg)
